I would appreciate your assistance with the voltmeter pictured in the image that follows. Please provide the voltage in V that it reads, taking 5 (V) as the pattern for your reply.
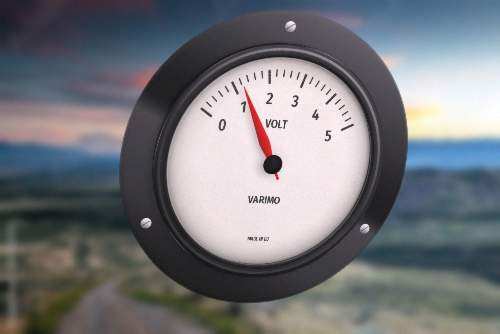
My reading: 1.2 (V)
